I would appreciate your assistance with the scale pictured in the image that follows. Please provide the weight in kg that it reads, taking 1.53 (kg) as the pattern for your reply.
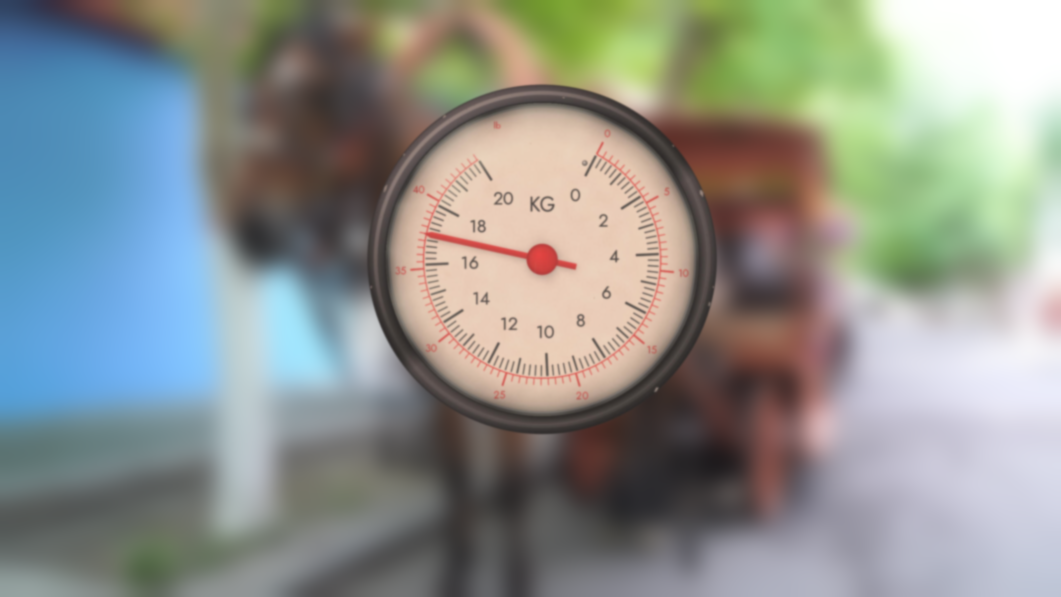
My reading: 17 (kg)
